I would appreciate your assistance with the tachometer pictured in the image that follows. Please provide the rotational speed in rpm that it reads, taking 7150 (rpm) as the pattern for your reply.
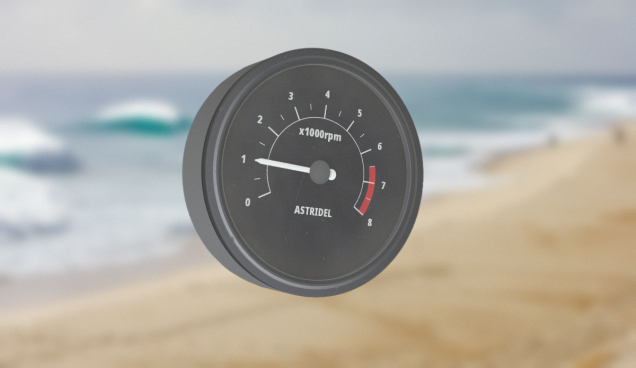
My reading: 1000 (rpm)
